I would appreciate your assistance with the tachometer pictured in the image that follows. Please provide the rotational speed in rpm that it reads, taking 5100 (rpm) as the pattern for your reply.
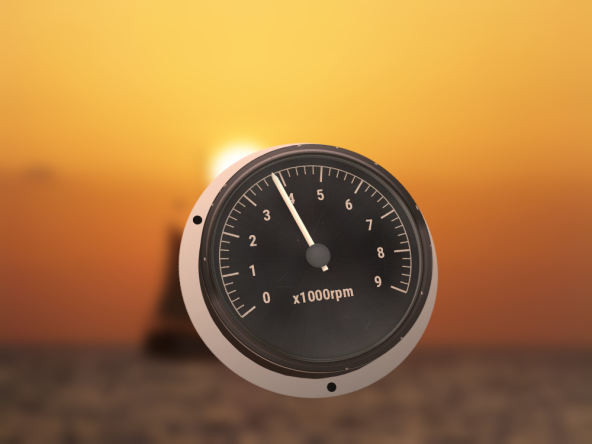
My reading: 3800 (rpm)
